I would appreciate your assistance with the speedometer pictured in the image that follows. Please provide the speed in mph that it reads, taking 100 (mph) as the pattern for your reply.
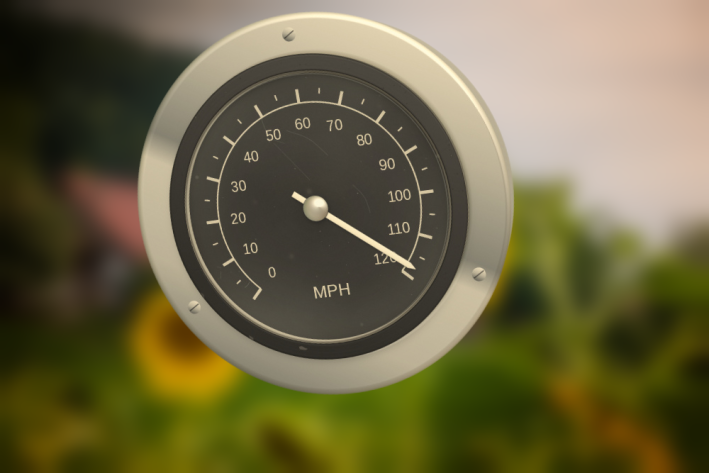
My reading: 117.5 (mph)
